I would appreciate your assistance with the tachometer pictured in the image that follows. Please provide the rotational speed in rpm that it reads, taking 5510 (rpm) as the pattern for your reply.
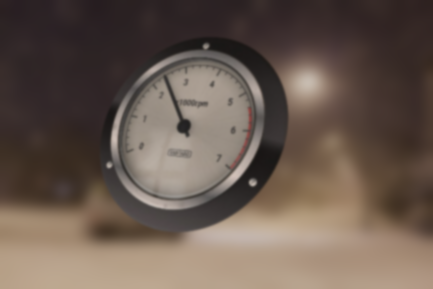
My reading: 2400 (rpm)
